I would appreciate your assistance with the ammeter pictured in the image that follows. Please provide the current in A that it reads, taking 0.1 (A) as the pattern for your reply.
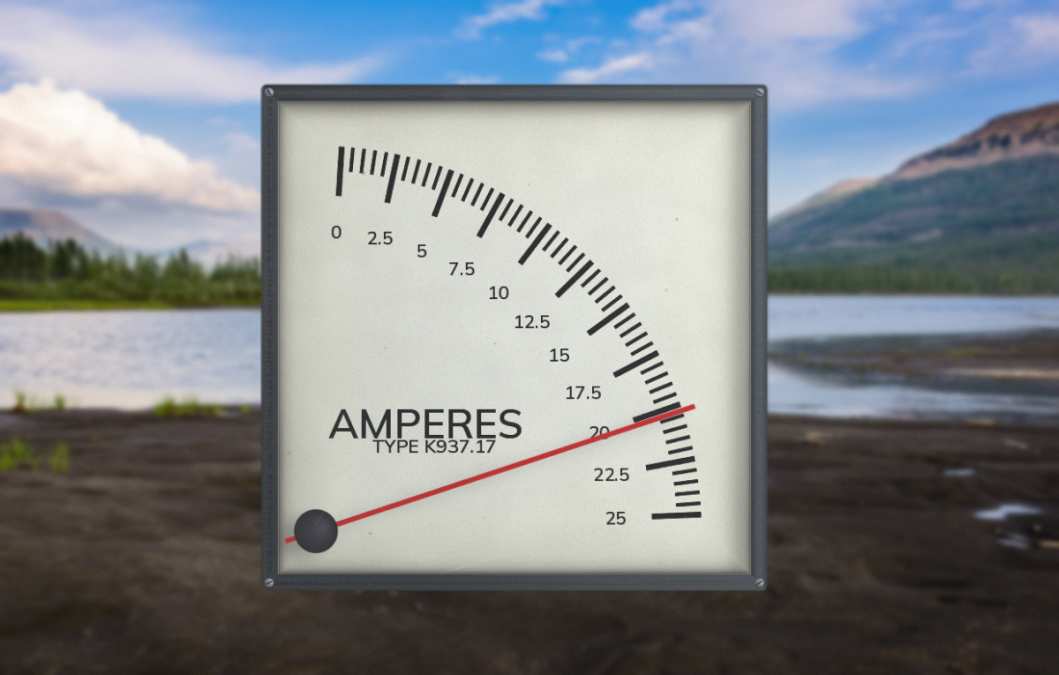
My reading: 20.25 (A)
